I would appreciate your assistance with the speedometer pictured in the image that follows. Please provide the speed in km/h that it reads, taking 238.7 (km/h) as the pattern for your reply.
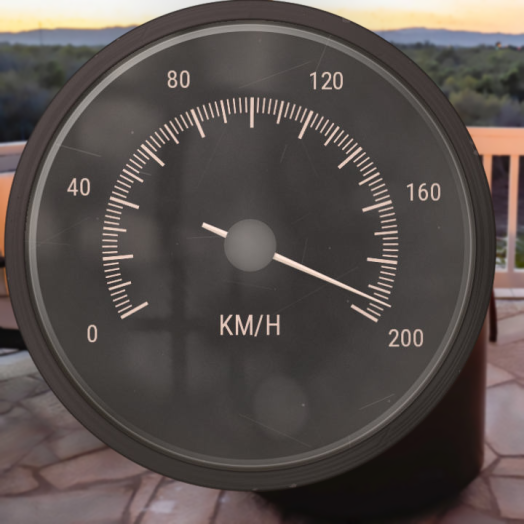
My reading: 194 (km/h)
